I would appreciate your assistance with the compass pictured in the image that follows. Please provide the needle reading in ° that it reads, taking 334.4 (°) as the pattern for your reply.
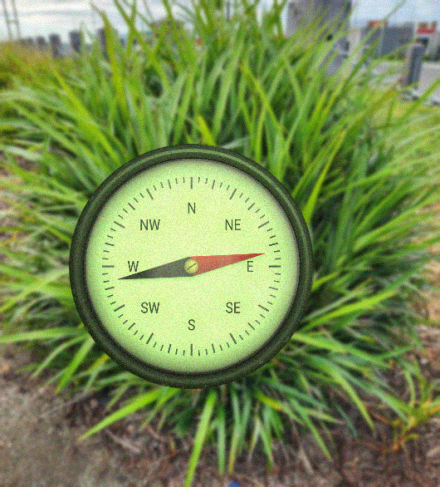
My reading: 80 (°)
